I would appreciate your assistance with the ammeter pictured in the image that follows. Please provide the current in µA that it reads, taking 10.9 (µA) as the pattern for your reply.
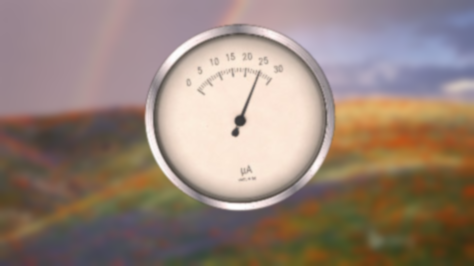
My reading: 25 (µA)
